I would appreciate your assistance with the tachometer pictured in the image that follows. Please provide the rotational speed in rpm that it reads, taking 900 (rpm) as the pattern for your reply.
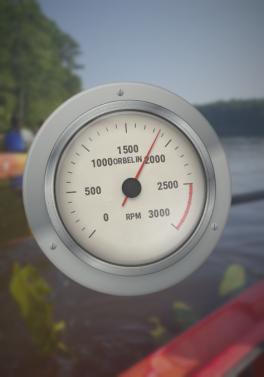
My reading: 1850 (rpm)
